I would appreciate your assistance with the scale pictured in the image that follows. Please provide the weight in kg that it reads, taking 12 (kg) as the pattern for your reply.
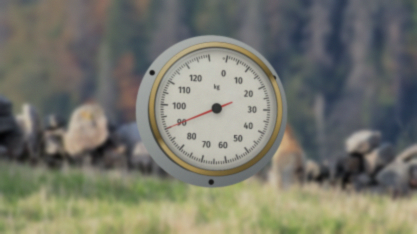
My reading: 90 (kg)
